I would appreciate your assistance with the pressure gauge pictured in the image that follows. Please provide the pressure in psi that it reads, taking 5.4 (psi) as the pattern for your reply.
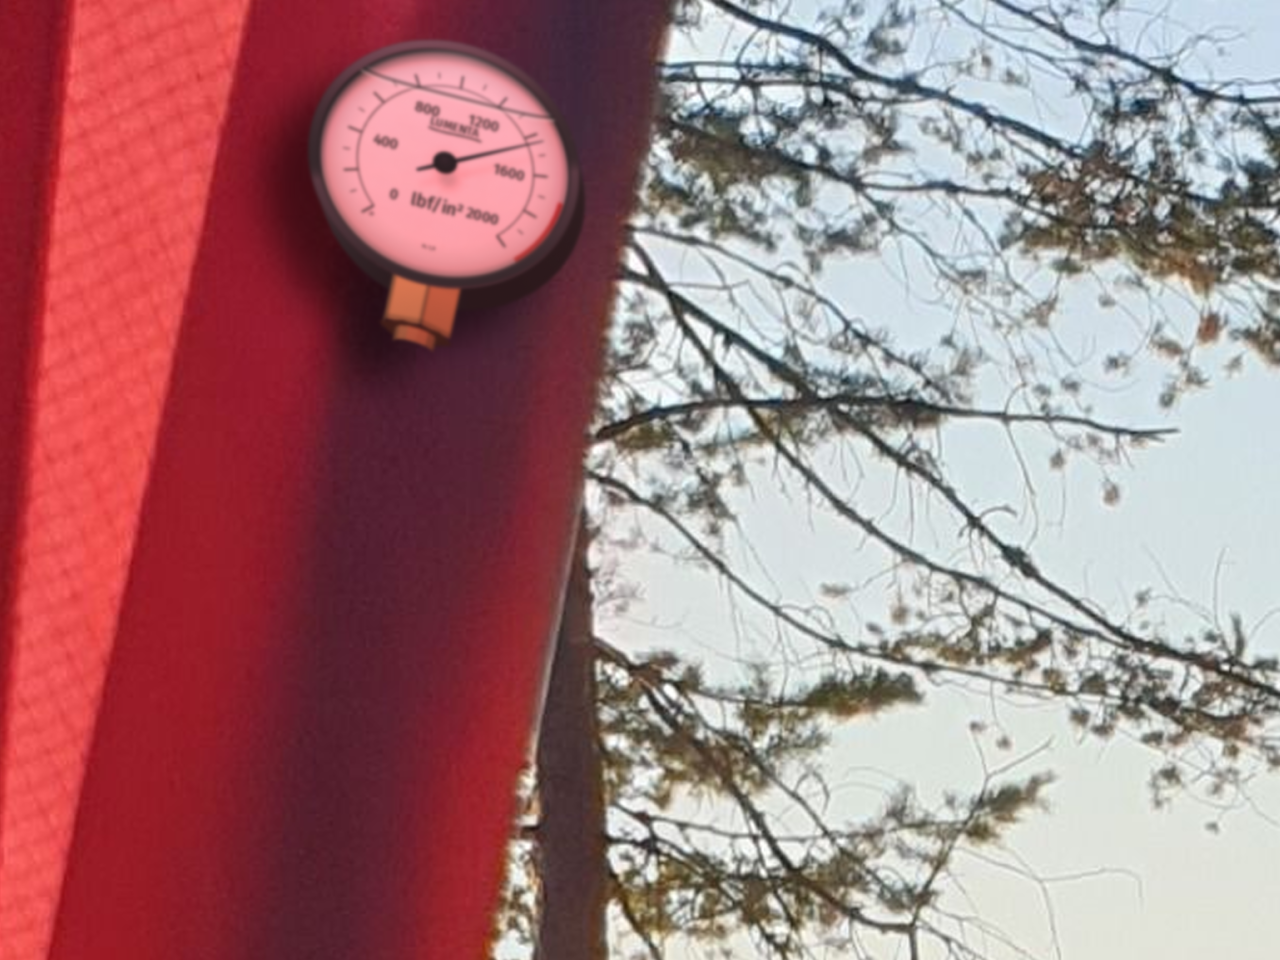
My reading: 1450 (psi)
